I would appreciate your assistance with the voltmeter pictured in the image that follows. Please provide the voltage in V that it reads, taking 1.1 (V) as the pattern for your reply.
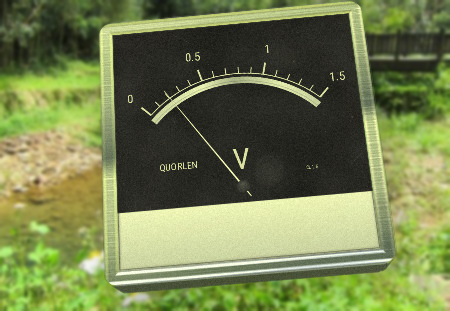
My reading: 0.2 (V)
